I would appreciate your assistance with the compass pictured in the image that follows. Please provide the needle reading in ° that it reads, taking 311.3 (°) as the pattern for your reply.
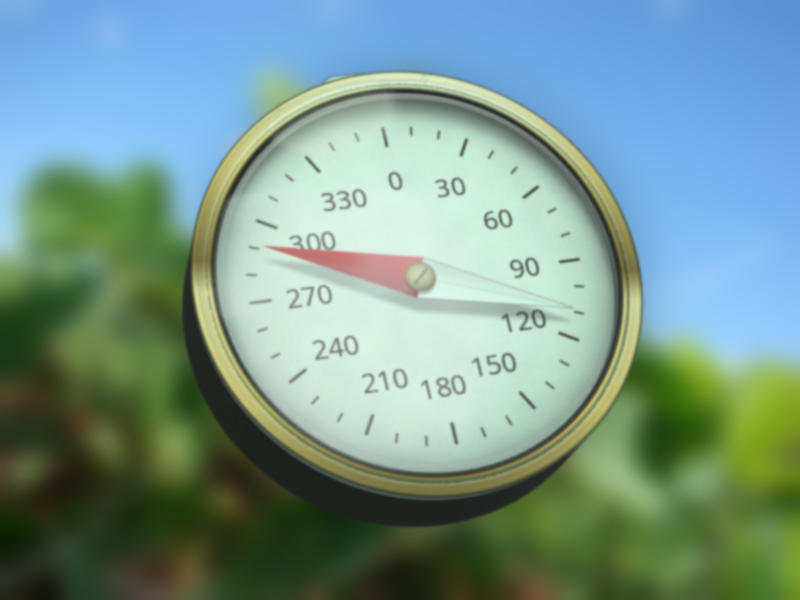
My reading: 290 (°)
